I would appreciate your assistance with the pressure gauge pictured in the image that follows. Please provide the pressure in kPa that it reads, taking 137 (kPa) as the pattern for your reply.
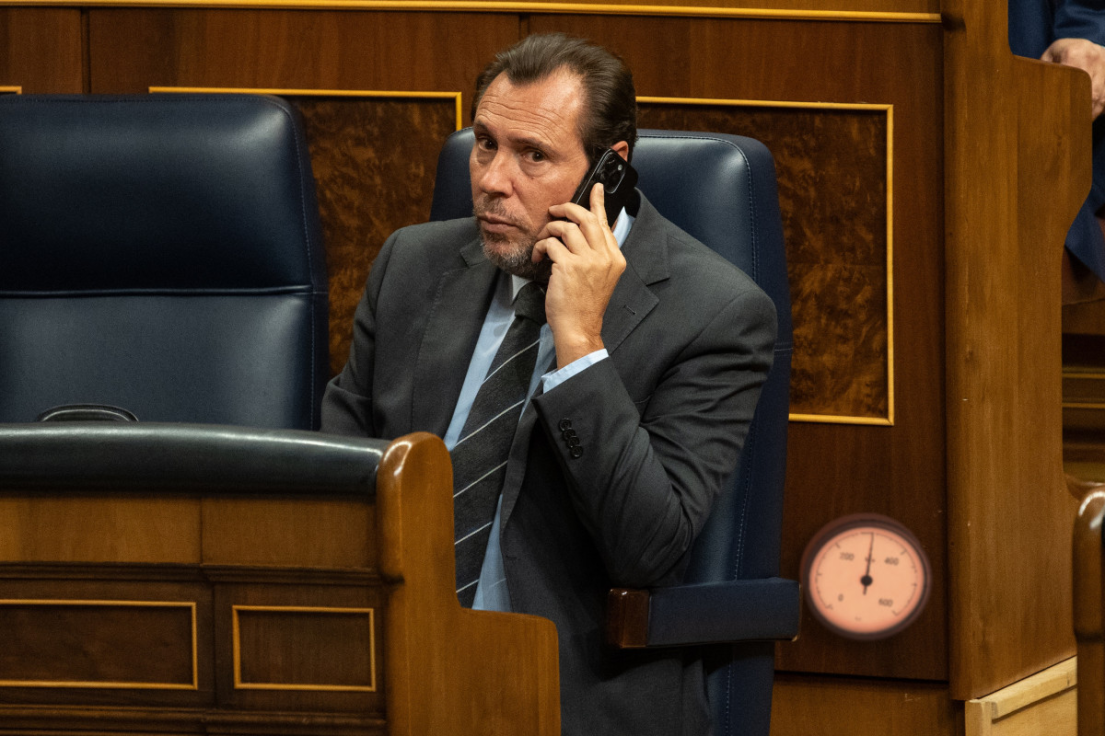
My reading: 300 (kPa)
